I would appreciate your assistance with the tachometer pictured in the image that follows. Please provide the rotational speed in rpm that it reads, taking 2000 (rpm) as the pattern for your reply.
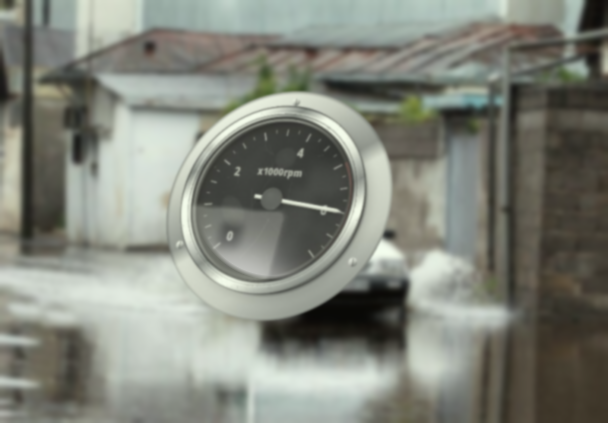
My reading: 6000 (rpm)
